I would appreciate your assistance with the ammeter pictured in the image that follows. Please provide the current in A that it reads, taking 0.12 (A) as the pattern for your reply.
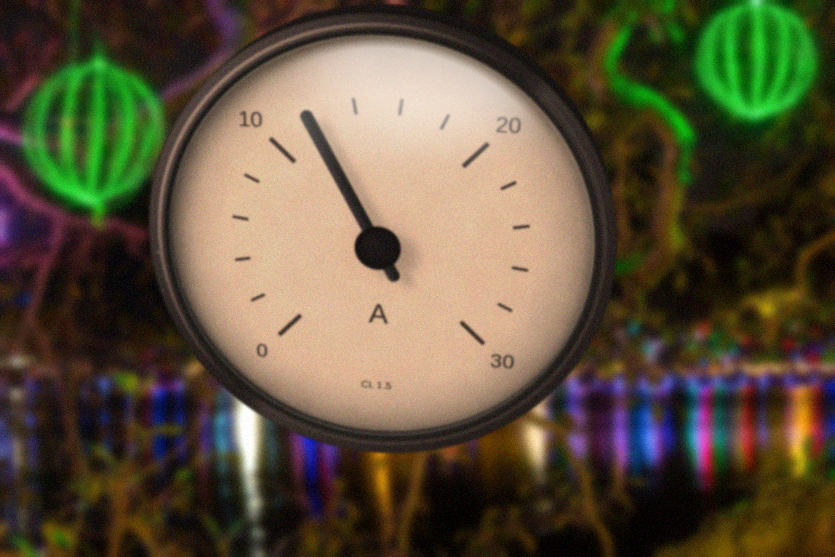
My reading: 12 (A)
